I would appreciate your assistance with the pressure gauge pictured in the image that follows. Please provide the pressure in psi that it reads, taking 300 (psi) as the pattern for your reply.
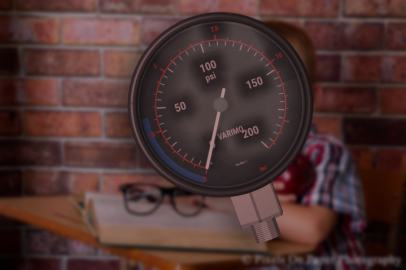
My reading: 0 (psi)
